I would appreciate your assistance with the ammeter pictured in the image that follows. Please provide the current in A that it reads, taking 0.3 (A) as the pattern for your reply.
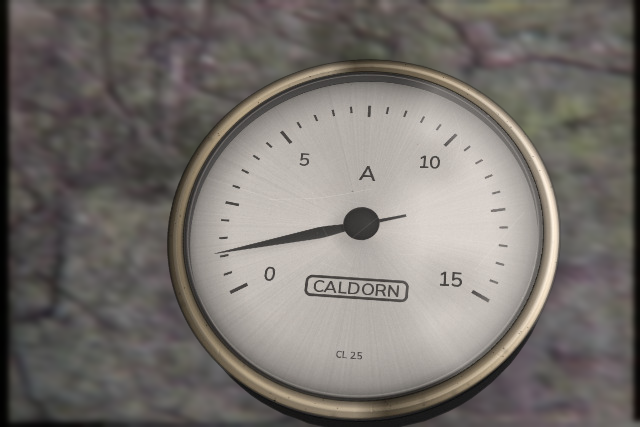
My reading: 1 (A)
